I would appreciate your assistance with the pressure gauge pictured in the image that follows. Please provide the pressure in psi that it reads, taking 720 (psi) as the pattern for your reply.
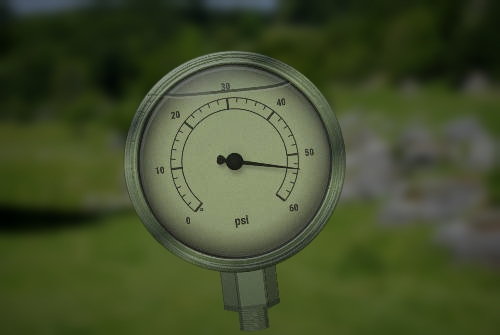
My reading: 53 (psi)
